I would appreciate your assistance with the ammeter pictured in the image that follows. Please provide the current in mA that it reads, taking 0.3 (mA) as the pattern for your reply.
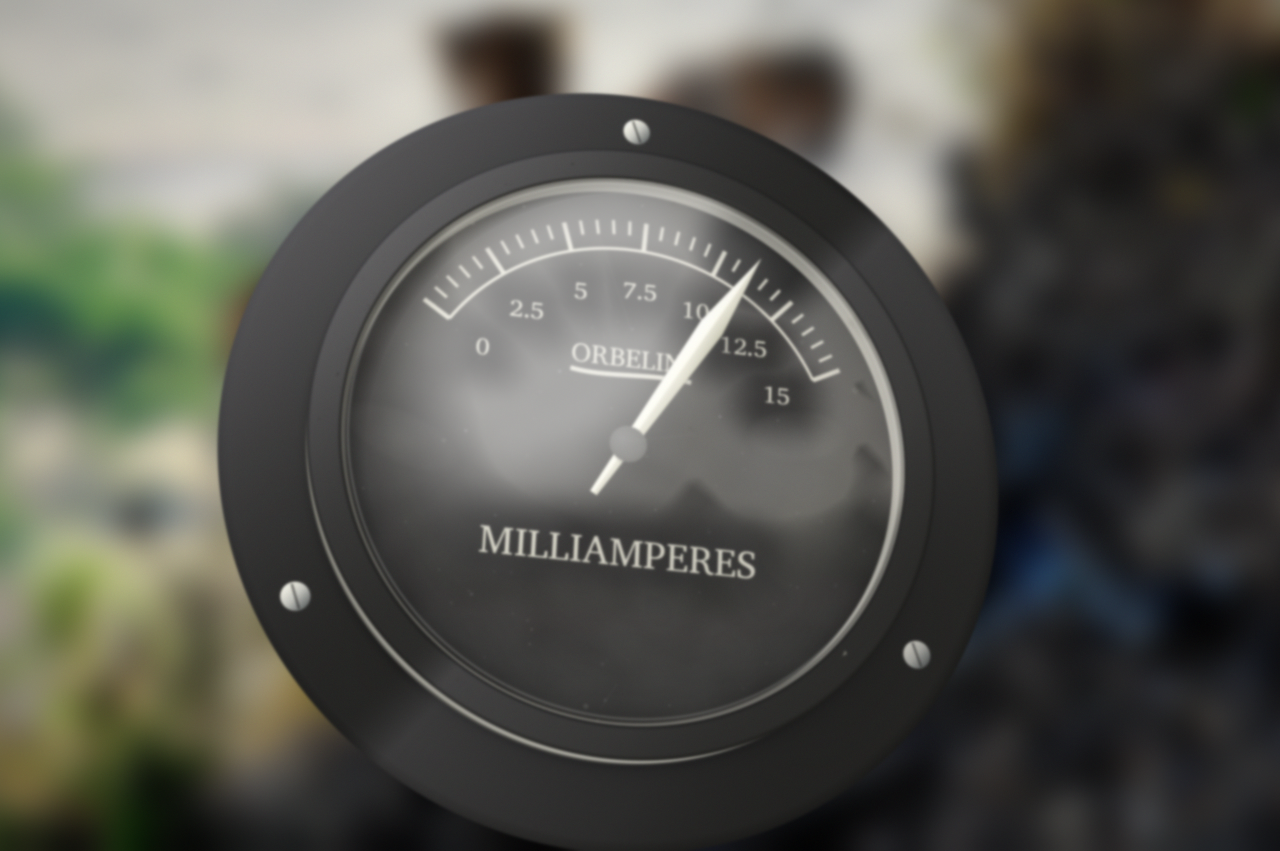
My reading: 11 (mA)
